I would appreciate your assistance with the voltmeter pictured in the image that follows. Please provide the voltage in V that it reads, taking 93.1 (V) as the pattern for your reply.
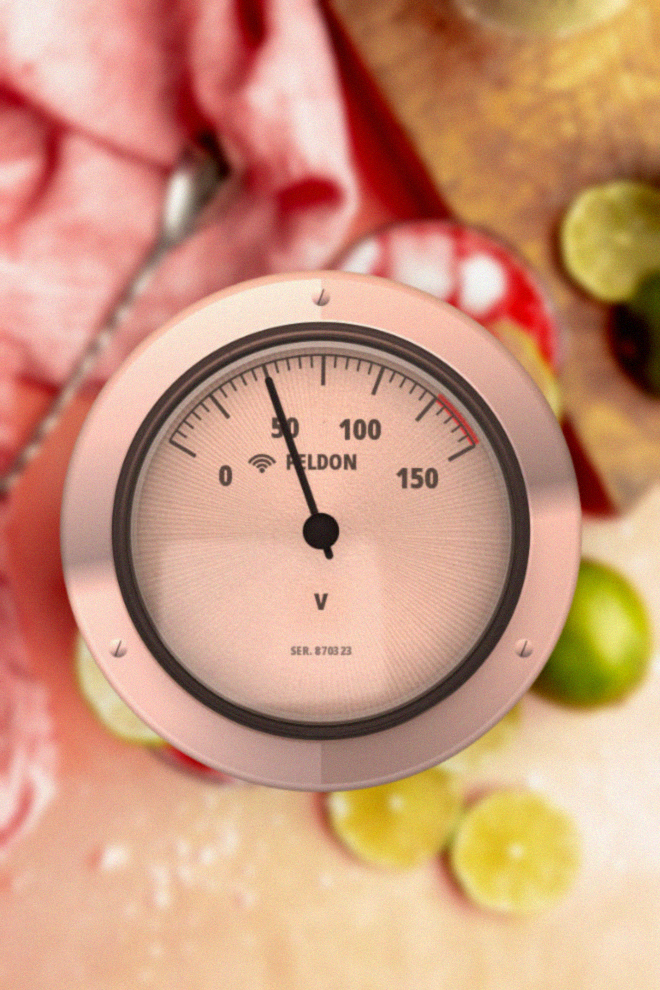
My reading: 50 (V)
